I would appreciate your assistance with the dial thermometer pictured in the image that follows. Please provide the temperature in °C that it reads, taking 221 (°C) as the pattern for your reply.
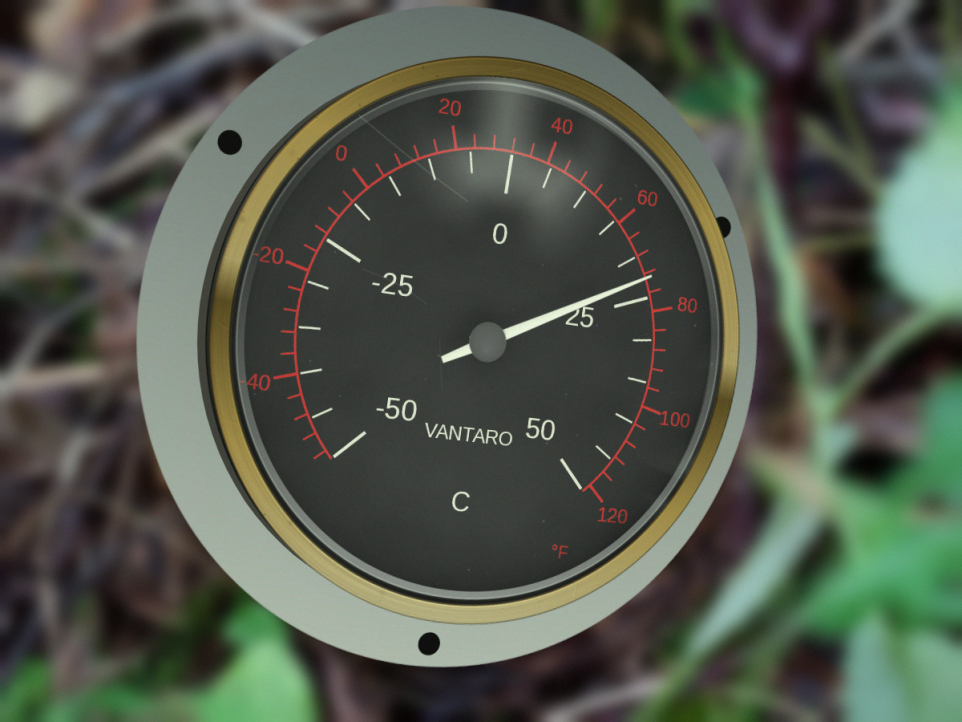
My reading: 22.5 (°C)
